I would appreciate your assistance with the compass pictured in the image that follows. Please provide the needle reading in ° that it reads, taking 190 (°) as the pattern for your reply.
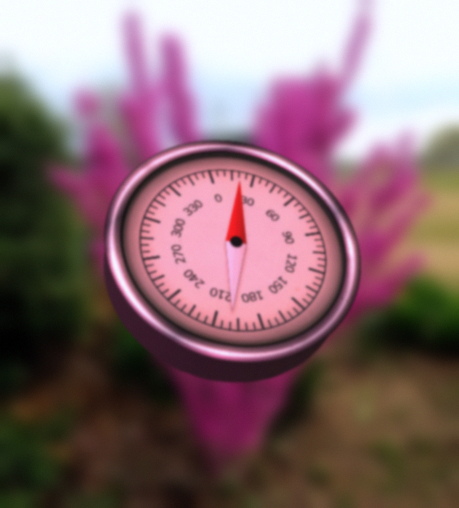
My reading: 20 (°)
